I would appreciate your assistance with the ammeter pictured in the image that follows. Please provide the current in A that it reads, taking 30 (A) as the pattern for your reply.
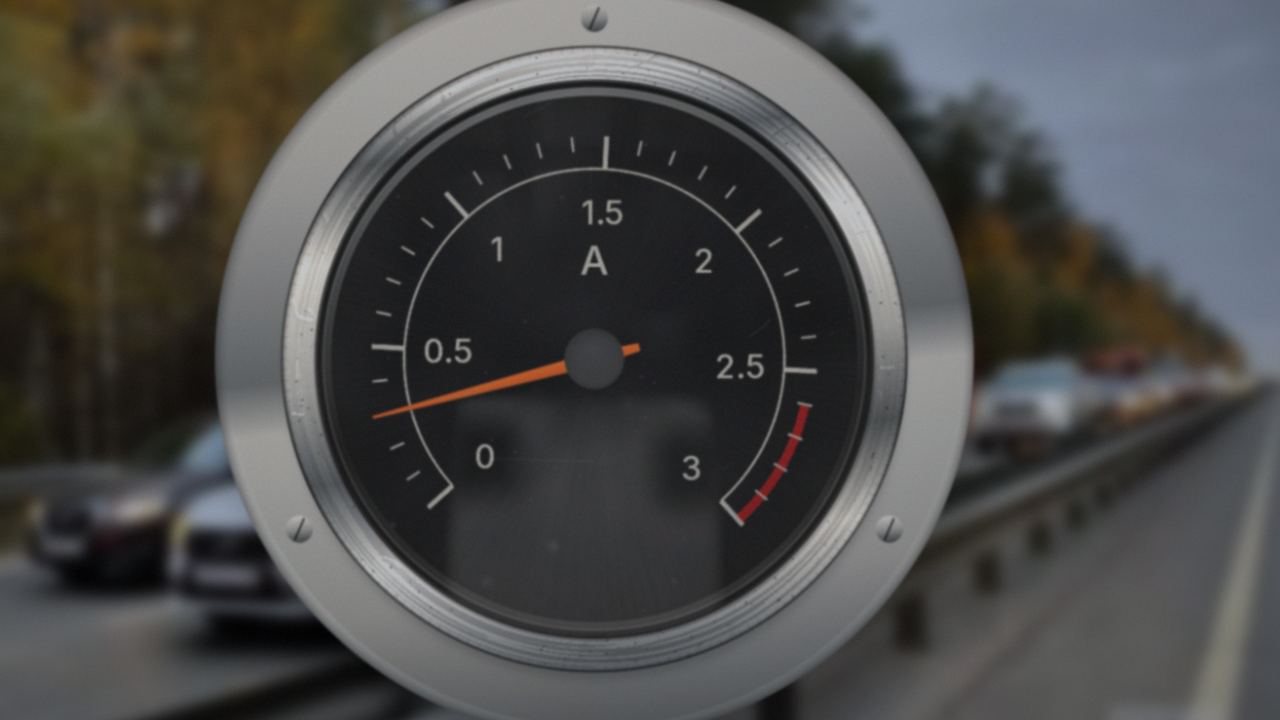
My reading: 0.3 (A)
